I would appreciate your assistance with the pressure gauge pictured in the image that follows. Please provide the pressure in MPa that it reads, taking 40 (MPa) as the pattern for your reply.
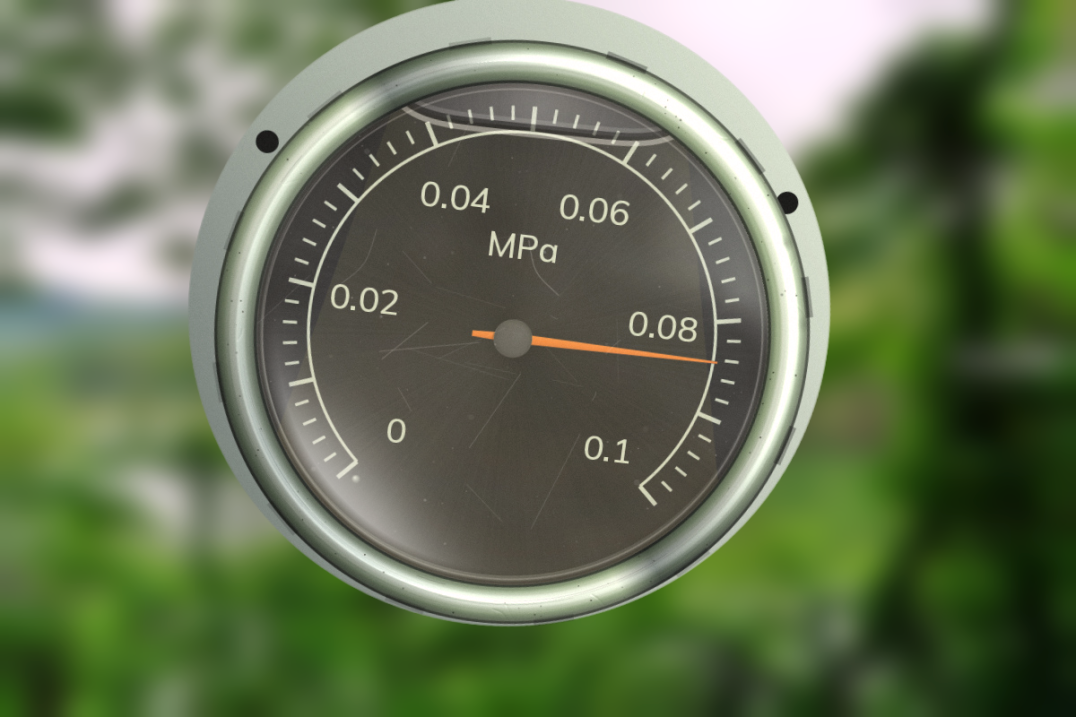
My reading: 0.084 (MPa)
